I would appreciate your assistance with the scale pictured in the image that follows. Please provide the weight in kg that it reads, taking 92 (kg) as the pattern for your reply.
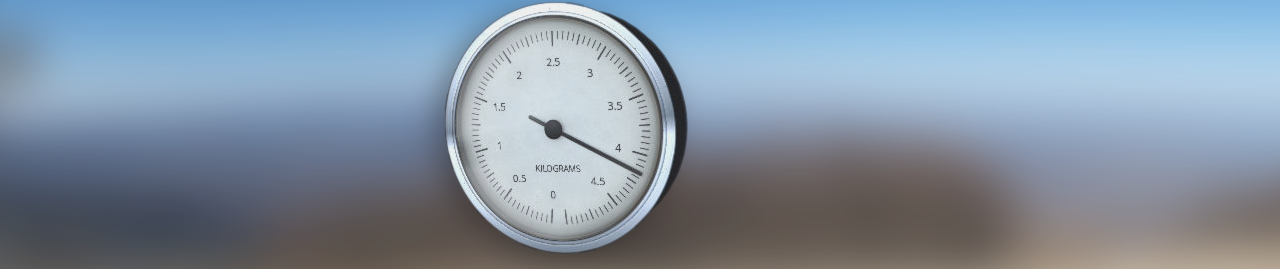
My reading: 4.15 (kg)
